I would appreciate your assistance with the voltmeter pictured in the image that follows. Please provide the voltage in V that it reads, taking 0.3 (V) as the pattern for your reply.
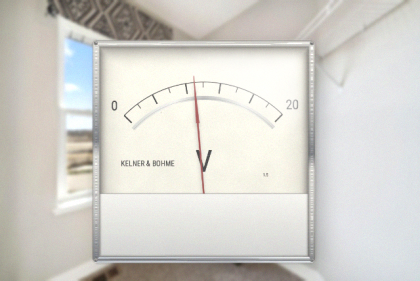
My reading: 9 (V)
